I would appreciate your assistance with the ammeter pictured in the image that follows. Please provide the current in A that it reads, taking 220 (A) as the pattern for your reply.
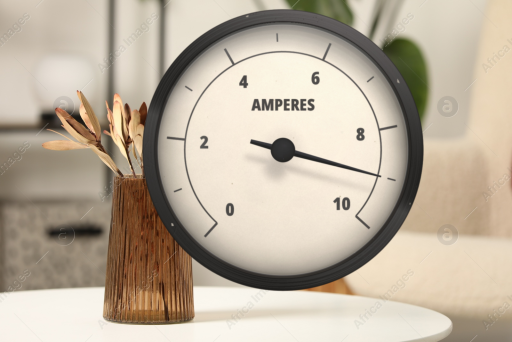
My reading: 9 (A)
